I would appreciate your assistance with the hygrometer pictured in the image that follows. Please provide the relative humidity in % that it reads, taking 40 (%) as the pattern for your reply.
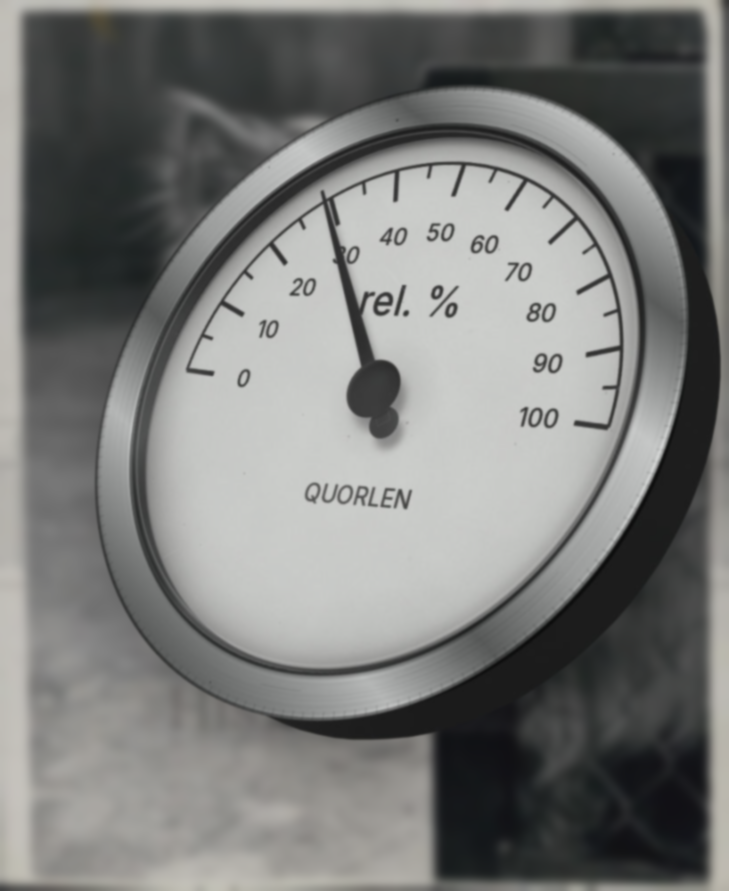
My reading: 30 (%)
